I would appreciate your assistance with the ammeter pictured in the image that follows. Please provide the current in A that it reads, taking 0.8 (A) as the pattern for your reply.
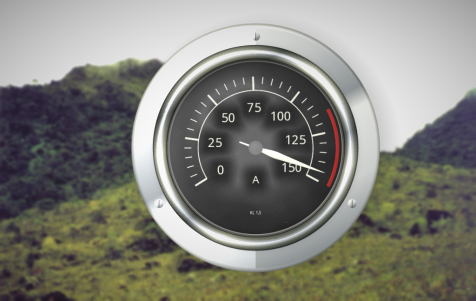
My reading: 145 (A)
